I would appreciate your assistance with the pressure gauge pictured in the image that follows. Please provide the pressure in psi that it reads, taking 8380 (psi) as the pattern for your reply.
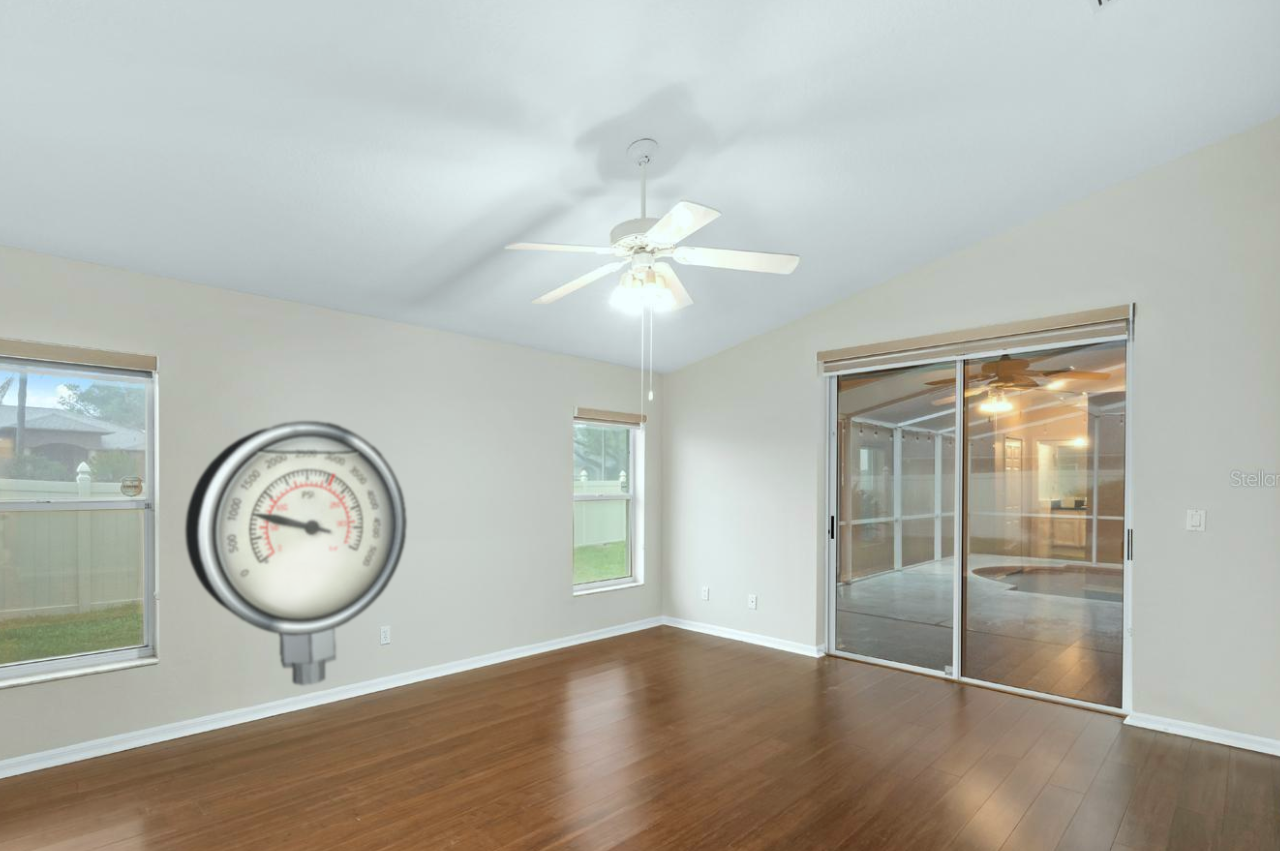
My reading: 1000 (psi)
